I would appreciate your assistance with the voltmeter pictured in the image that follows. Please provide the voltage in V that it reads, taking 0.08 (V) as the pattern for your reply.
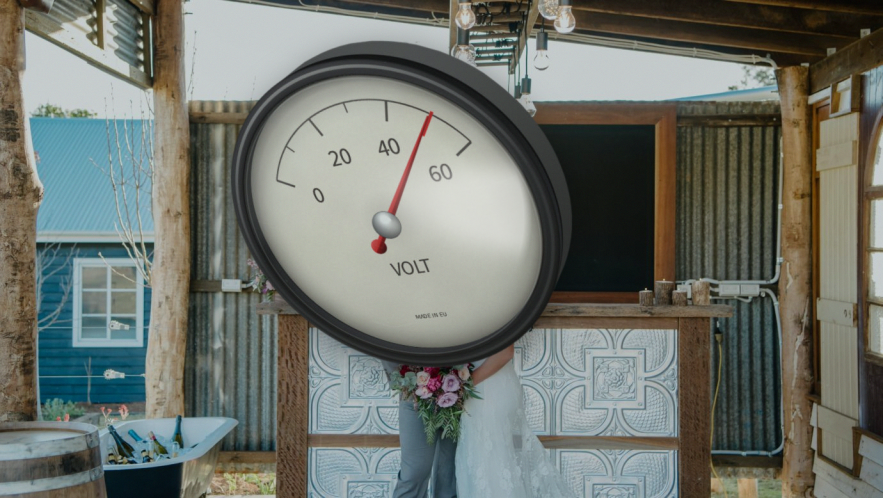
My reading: 50 (V)
